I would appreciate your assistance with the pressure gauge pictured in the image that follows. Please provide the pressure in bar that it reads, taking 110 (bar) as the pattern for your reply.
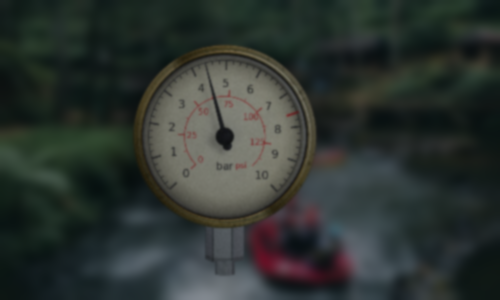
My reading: 4.4 (bar)
